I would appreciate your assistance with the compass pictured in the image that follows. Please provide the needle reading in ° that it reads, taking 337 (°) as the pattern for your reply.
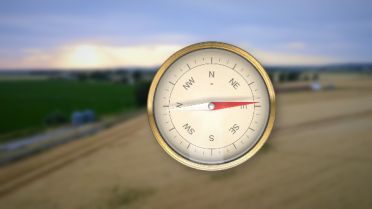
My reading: 85 (°)
